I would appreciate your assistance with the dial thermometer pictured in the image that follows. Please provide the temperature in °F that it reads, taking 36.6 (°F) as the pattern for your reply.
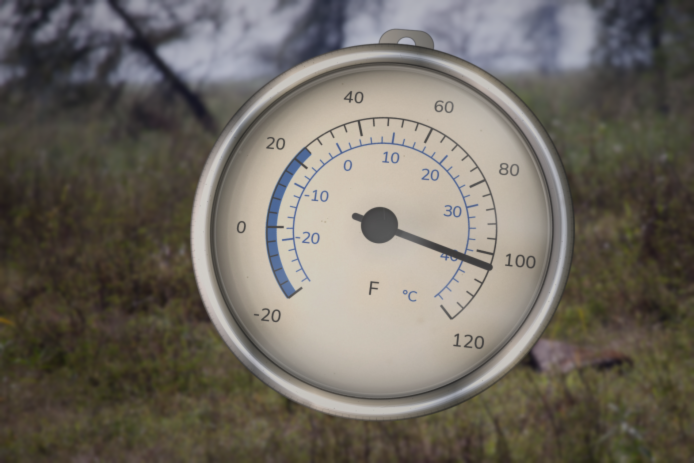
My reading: 104 (°F)
